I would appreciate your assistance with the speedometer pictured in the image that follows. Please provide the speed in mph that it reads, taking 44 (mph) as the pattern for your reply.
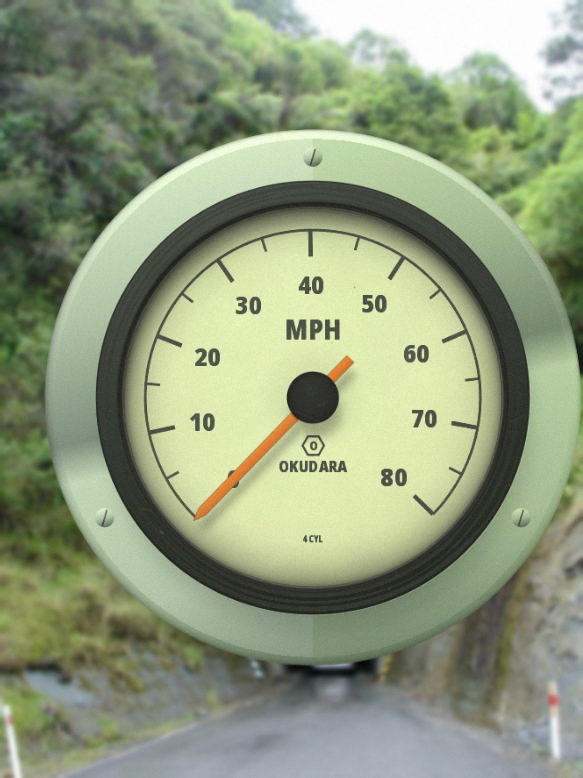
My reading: 0 (mph)
